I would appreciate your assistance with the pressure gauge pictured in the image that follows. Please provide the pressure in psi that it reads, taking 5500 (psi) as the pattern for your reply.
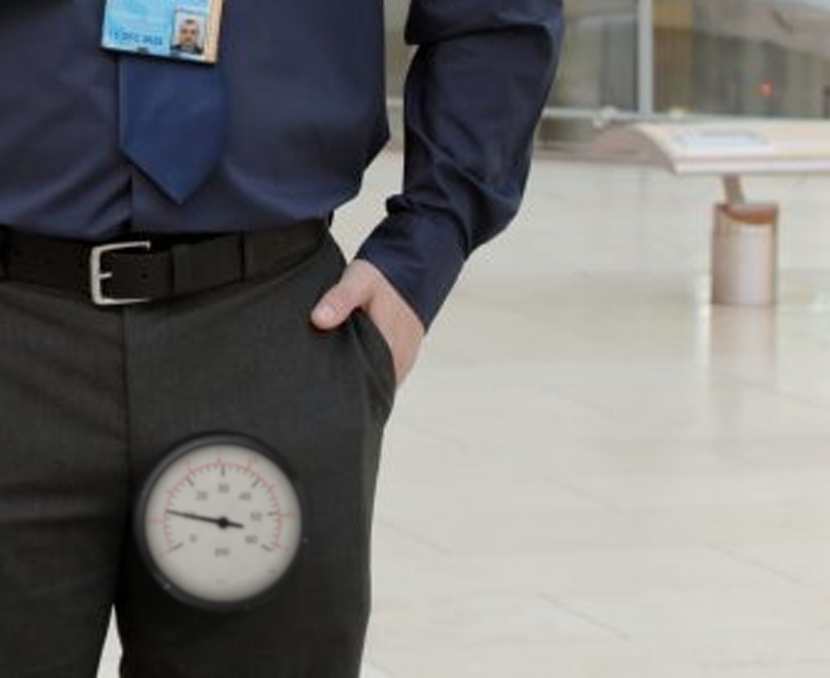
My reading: 10 (psi)
